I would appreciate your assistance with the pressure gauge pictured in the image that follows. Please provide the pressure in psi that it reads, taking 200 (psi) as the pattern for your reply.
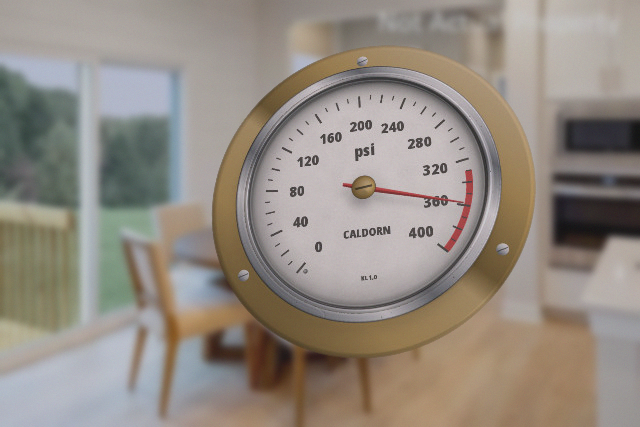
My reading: 360 (psi)
